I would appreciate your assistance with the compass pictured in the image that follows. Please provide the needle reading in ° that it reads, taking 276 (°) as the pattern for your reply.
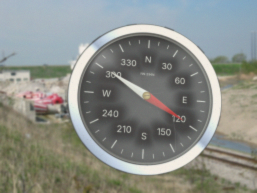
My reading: 120 (°)
